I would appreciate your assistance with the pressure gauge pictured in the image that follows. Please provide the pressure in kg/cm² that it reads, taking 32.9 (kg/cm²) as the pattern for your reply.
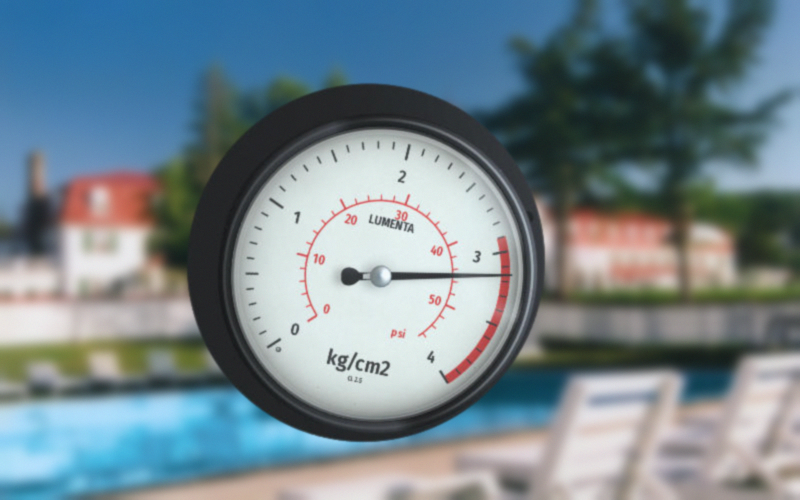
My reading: 3.15 (kg/cm²)
